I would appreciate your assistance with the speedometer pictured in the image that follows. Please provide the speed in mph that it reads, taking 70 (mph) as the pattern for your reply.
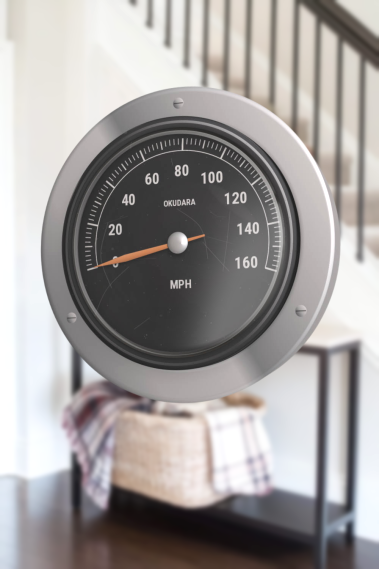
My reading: 0 (mph)
